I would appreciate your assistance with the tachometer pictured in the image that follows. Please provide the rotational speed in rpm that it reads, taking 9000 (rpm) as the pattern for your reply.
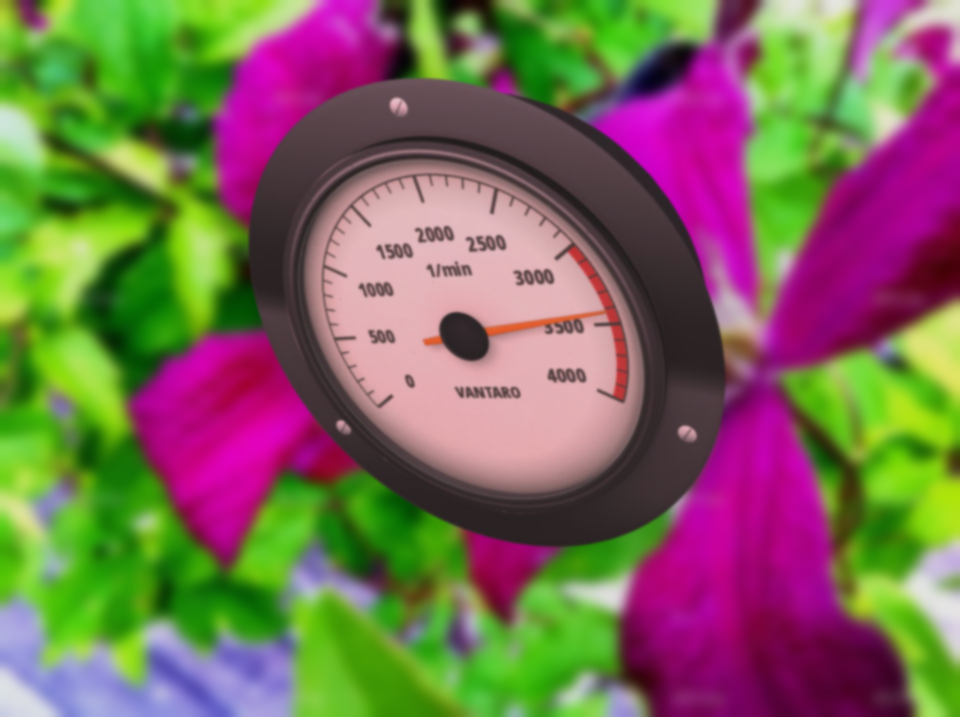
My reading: 3400 (rpm)
